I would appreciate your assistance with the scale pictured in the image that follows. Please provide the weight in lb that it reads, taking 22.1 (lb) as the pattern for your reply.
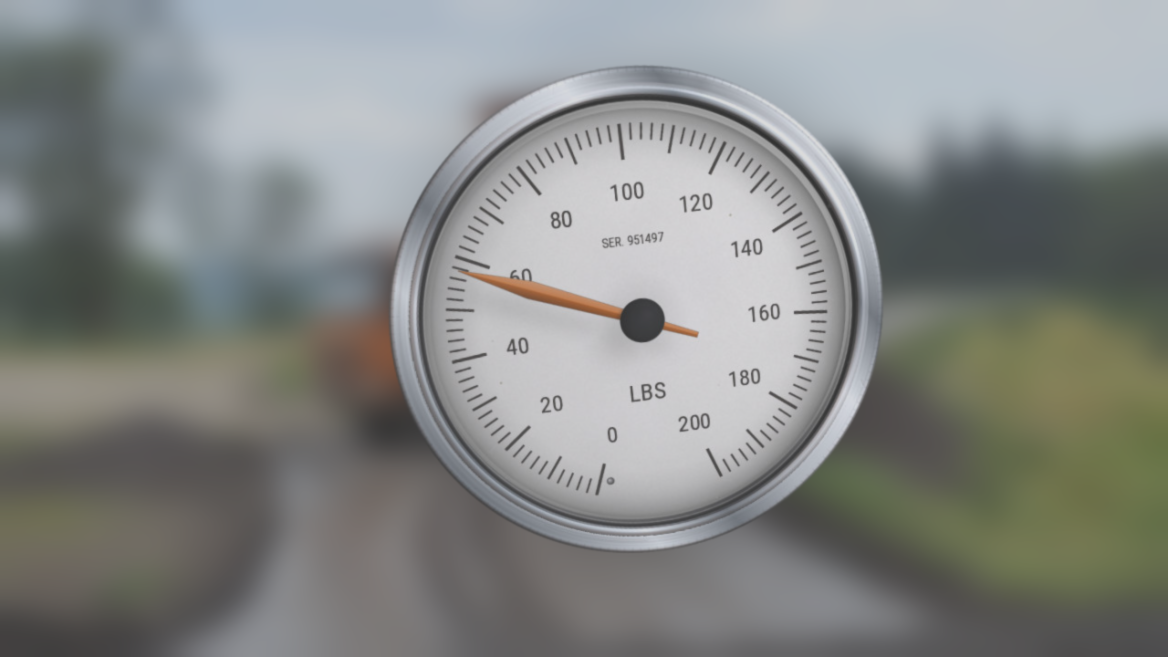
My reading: 58 (lb)
